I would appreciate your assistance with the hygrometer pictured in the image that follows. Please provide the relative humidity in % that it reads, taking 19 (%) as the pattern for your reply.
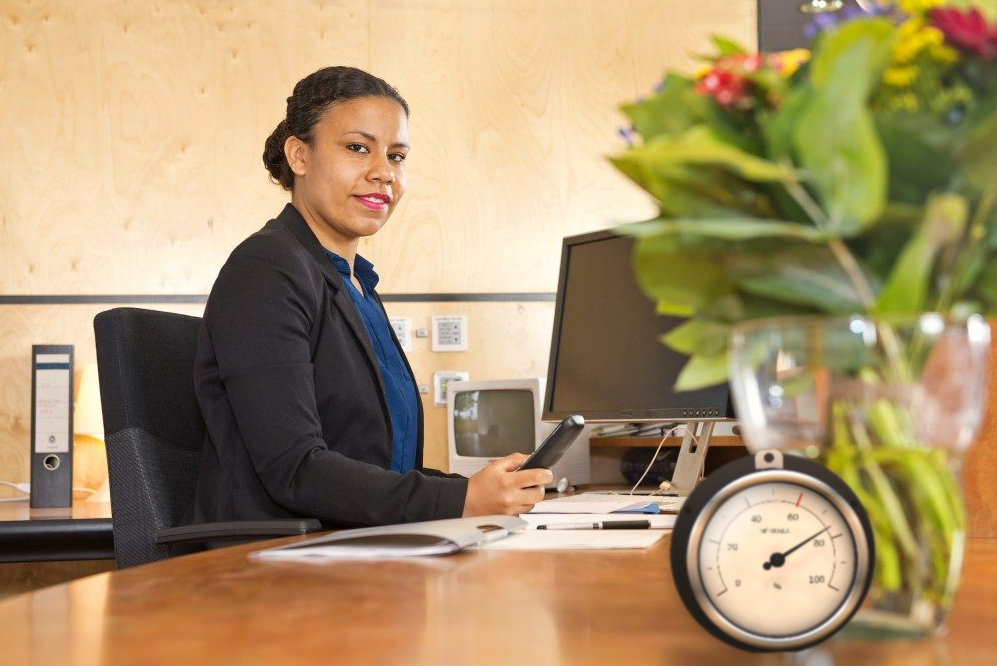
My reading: 75 (%)
